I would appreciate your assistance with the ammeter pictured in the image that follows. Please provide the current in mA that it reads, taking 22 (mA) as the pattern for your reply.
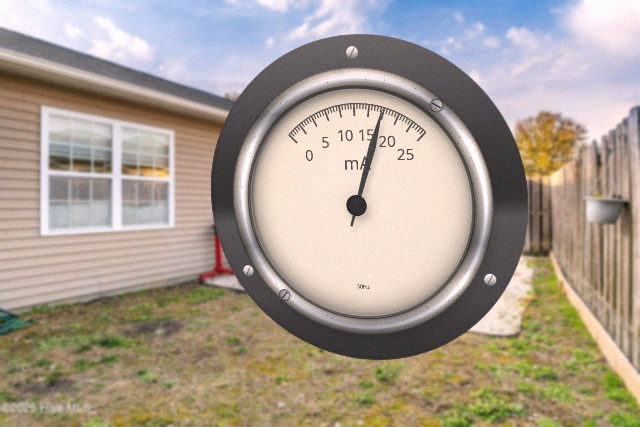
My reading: 17.5 (mA)
